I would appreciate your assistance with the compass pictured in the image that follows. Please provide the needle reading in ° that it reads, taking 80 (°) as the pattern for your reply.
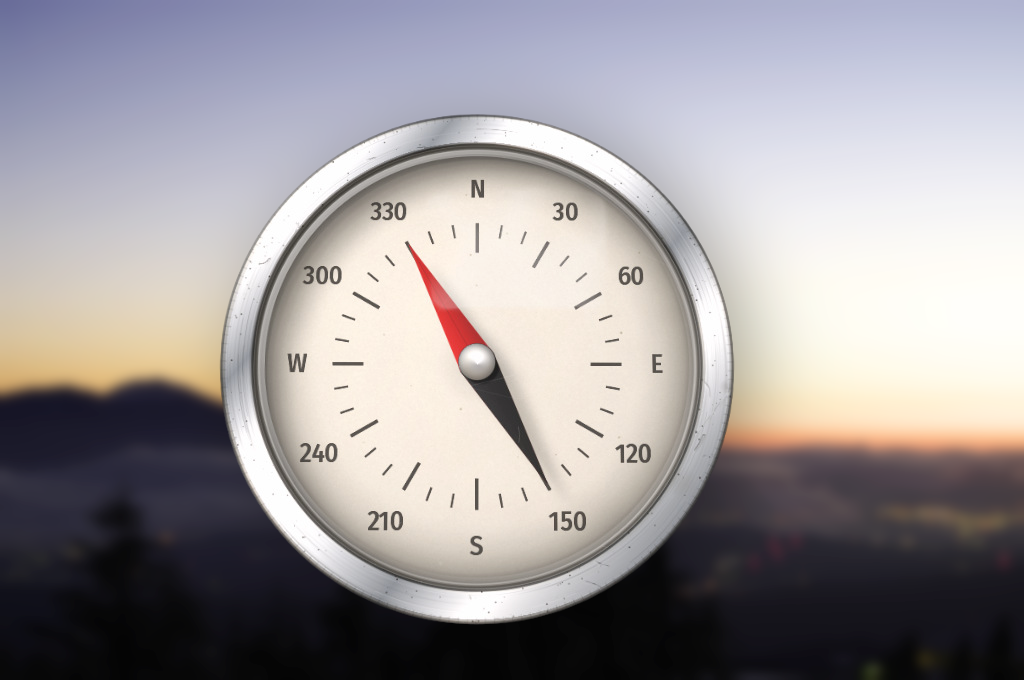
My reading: 330 (°)
